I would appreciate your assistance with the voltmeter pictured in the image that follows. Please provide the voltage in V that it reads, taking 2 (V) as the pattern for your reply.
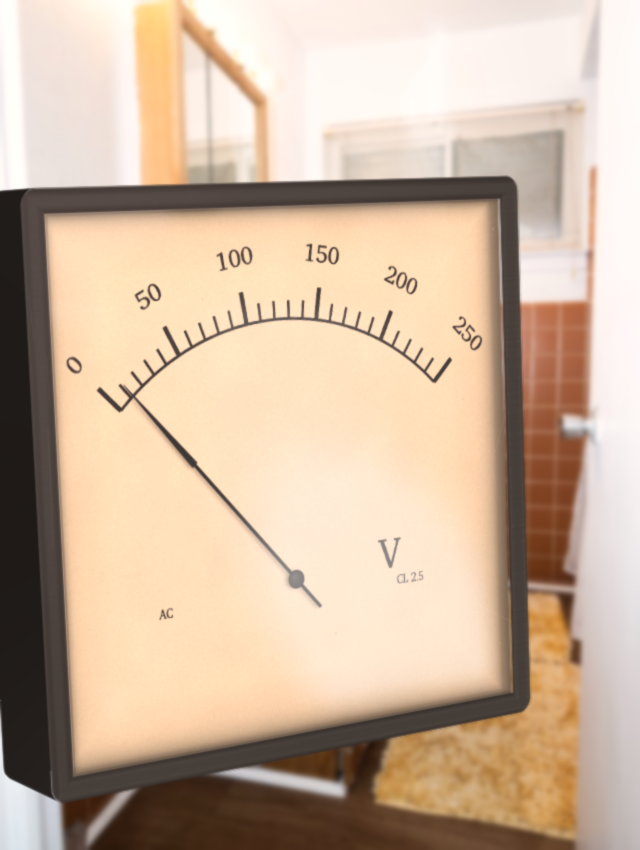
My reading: 10 (V)
